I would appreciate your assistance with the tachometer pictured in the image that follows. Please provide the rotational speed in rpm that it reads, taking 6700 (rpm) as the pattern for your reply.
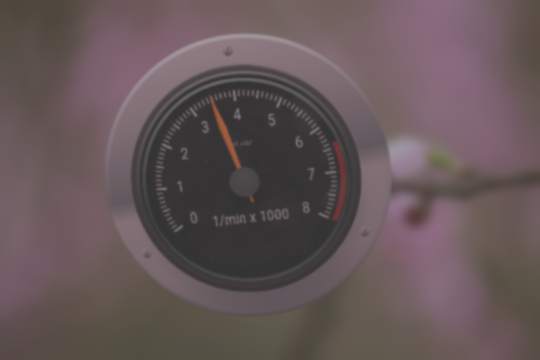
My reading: 3500 (rpm)
